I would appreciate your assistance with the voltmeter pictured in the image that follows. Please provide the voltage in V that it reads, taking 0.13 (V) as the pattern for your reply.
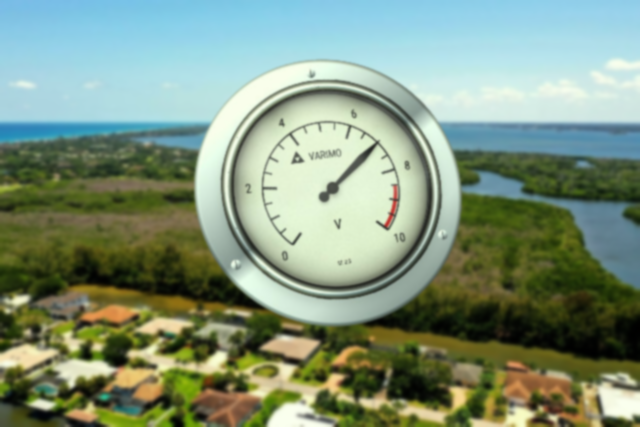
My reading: 7 (V)
